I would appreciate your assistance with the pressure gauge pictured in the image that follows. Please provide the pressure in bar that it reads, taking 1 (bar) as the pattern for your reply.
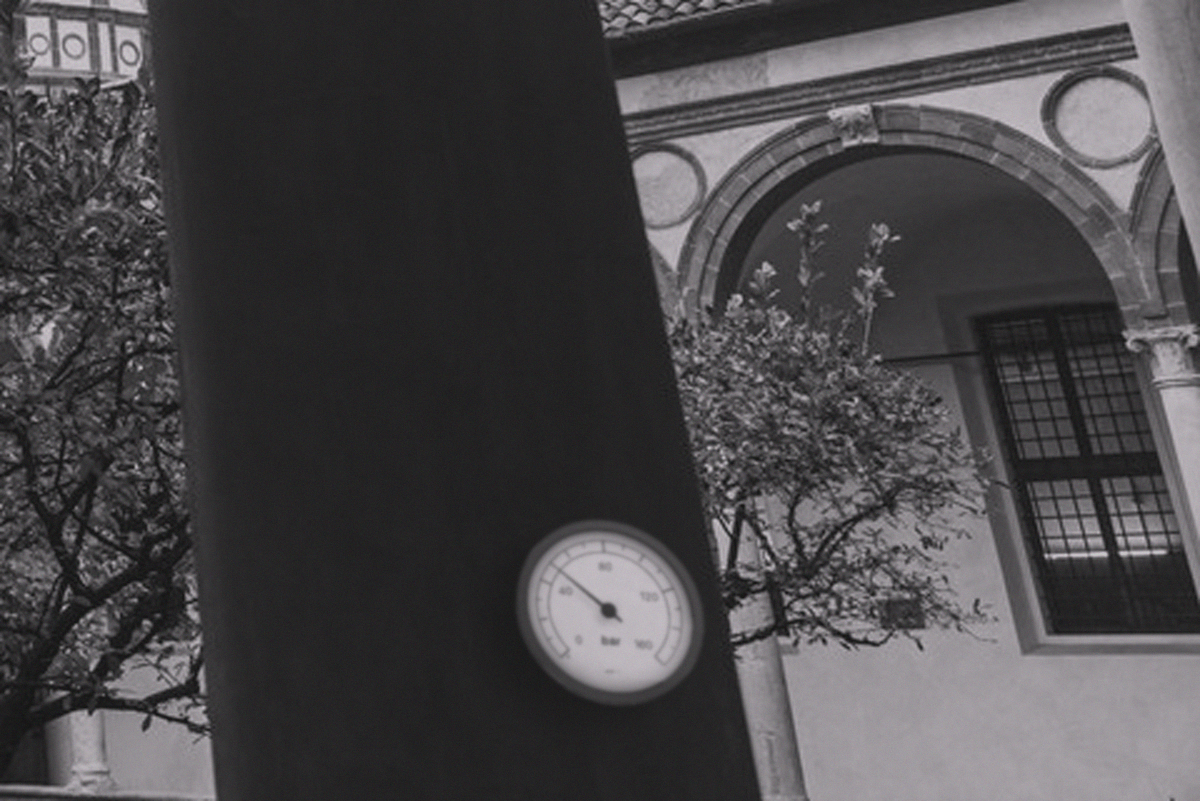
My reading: 50 (bar)
